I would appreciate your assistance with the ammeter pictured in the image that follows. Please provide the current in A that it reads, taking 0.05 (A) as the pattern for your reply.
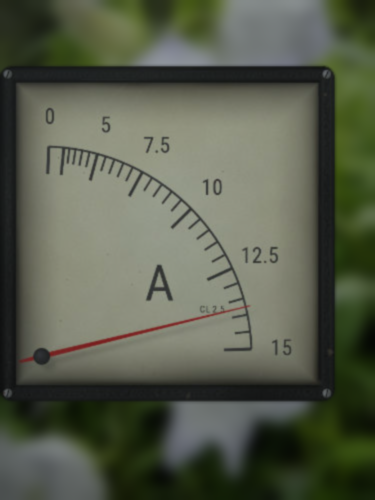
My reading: 13.75 (A)
